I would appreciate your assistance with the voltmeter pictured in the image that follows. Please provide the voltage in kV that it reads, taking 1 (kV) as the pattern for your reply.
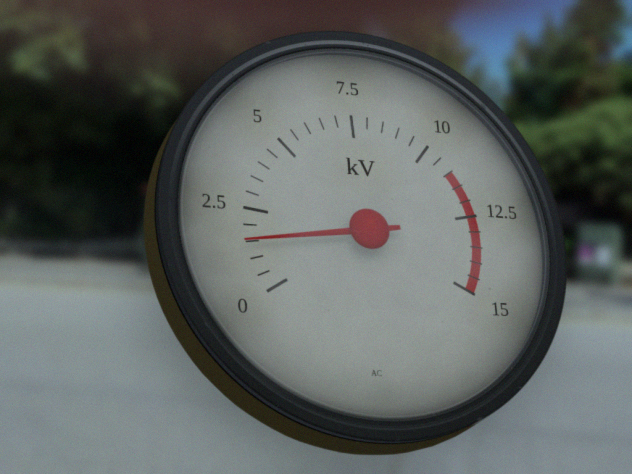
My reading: 1.5 (kV)
